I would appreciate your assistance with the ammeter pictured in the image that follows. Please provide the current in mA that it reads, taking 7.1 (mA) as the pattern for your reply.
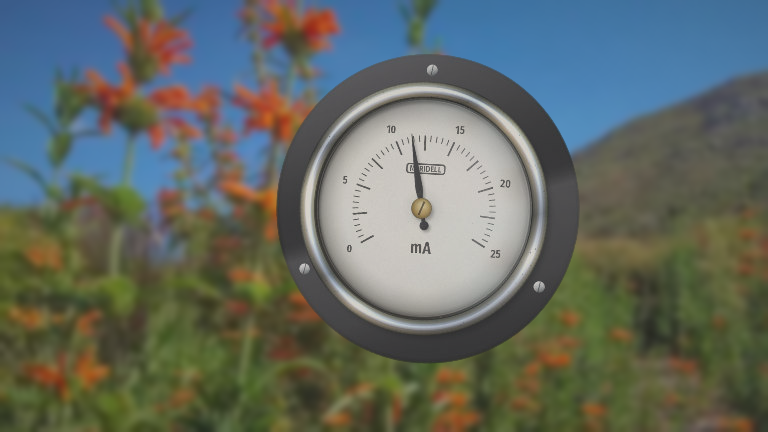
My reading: 11.5 (mA)
